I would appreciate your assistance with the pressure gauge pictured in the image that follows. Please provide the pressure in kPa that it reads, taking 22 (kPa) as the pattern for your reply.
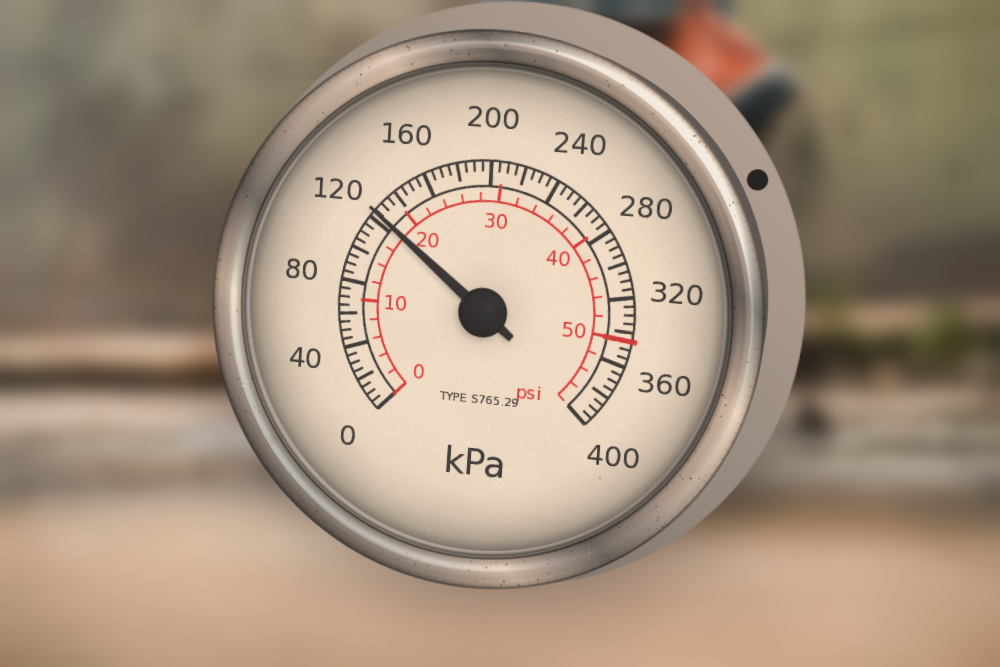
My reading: 125 (kPa)
